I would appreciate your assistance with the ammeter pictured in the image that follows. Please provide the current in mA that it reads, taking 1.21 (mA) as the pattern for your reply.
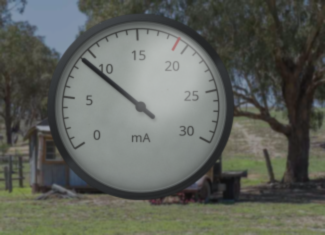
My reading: 9 (mA)
